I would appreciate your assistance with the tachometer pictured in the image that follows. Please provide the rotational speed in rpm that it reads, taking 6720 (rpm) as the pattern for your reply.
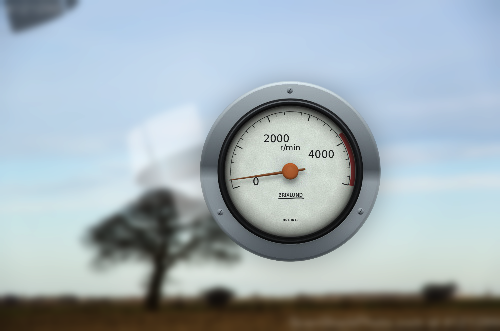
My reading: 200 (rpm)
